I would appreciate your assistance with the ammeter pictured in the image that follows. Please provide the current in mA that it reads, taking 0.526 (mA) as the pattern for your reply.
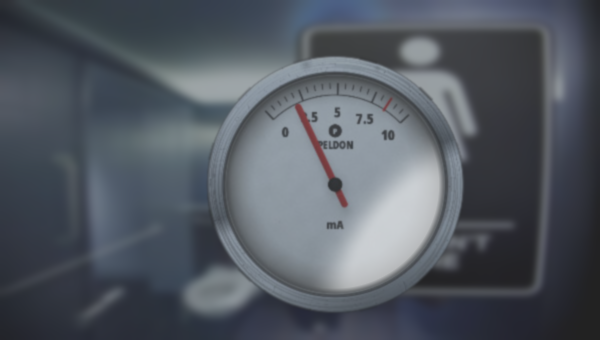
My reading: 2 (mA)
